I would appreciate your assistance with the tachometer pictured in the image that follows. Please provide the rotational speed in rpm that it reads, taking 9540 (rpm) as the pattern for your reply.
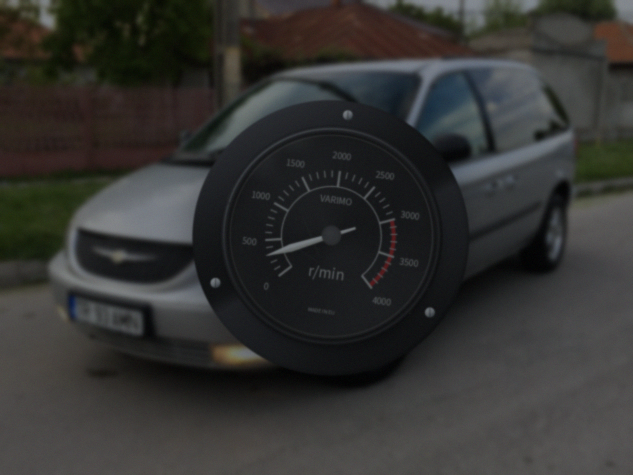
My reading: 300 (rpm)
